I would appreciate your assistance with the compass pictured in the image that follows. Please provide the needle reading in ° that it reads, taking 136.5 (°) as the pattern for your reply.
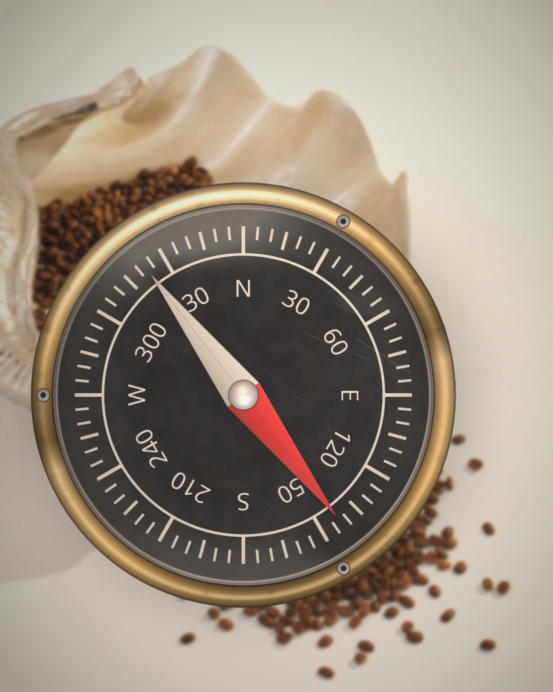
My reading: 142.5 (°)
